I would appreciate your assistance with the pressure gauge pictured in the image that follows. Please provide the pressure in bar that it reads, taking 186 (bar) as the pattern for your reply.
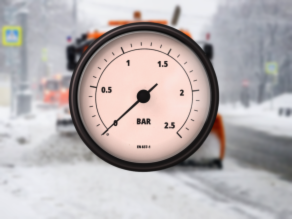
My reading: 0 (bar)
